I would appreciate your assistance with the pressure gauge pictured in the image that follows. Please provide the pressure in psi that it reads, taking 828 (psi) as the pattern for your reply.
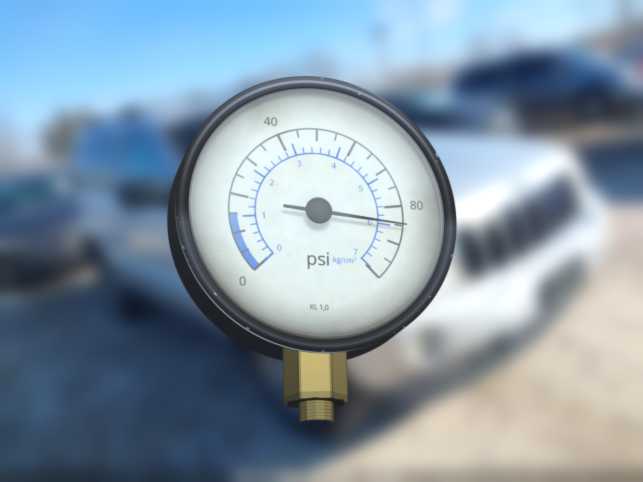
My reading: 85 (psi)
